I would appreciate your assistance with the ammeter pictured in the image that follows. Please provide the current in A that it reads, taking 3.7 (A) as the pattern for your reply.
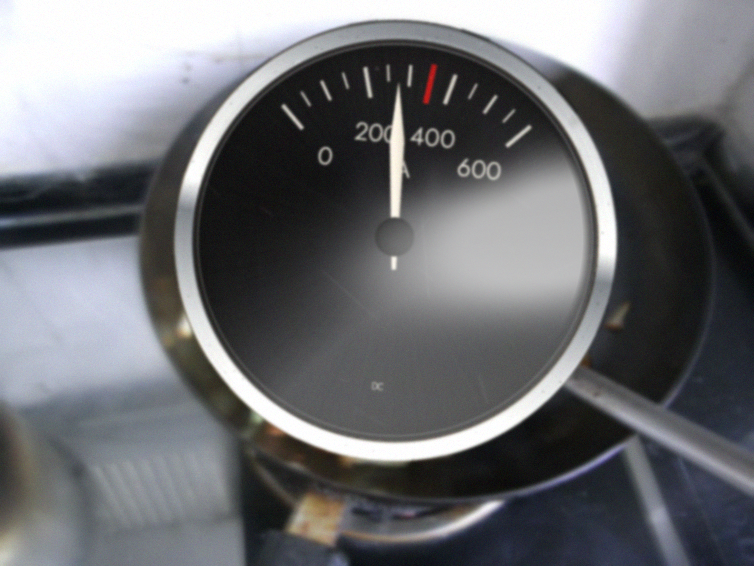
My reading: 275 (A)
